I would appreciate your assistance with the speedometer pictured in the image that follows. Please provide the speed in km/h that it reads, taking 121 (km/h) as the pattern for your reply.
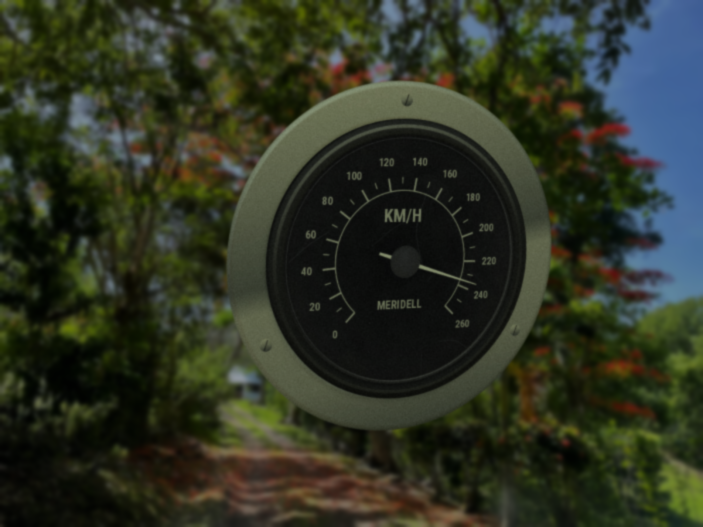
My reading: 235 (km/h)
